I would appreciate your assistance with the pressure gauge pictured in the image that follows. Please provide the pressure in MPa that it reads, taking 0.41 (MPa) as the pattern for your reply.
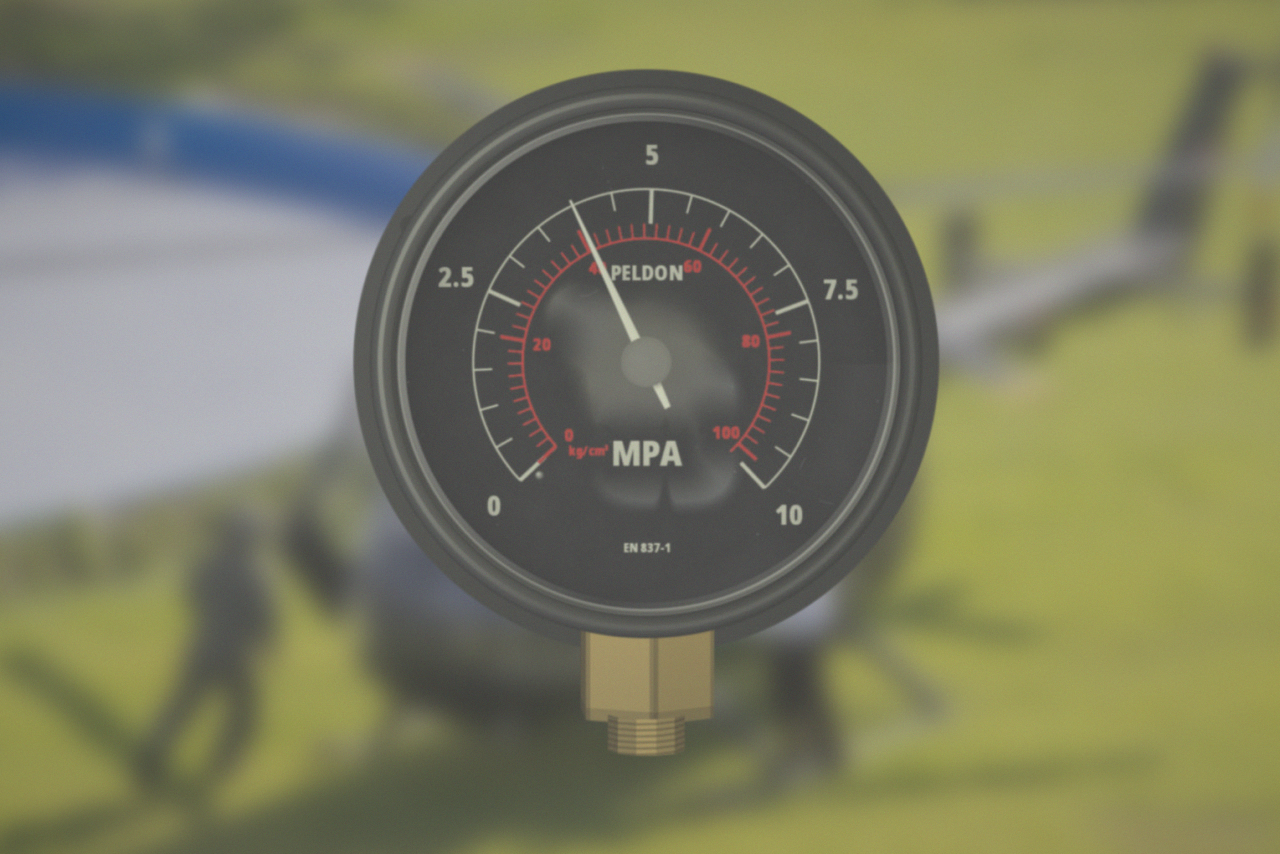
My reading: 4 (MPa)
